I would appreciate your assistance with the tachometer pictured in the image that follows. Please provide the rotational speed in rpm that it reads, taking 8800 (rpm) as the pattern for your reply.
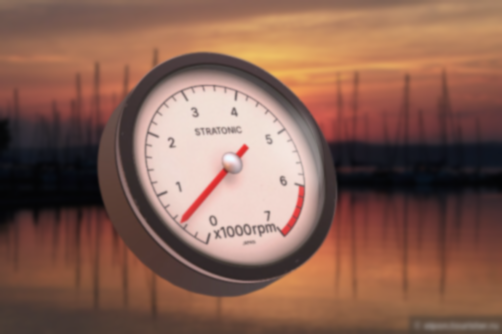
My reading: 500 (rpm)
